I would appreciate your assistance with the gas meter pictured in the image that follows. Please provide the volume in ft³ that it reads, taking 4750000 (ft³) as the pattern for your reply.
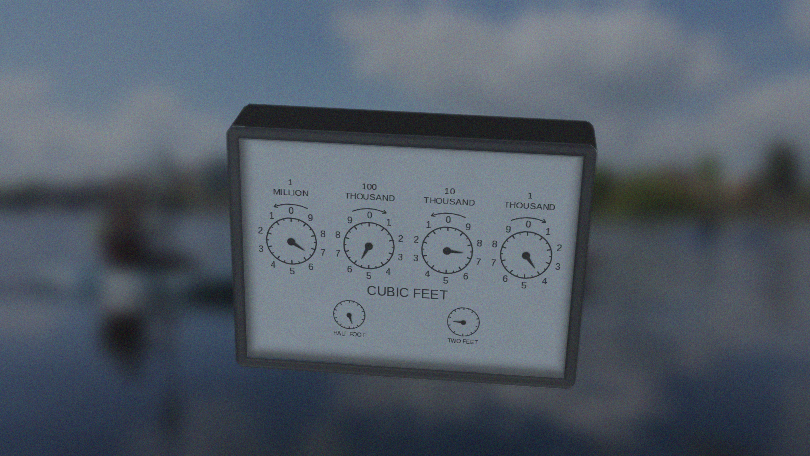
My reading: 657400 (ft³)
